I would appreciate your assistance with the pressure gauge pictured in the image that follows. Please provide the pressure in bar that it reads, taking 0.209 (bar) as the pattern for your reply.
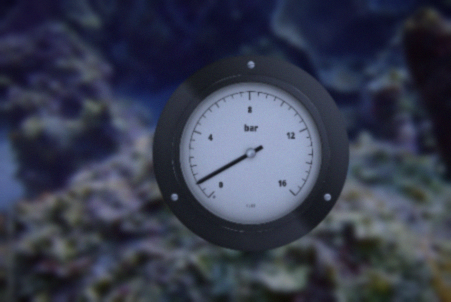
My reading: 1 (bar)
